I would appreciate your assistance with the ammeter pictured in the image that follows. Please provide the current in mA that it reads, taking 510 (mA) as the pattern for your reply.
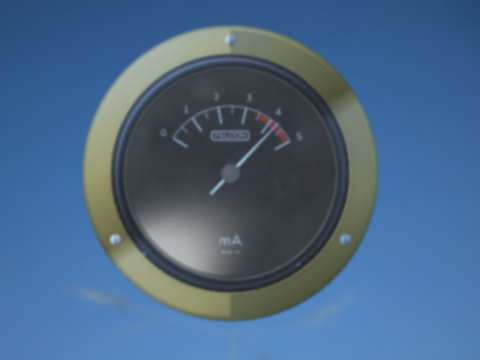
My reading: 4.25 (mA)
